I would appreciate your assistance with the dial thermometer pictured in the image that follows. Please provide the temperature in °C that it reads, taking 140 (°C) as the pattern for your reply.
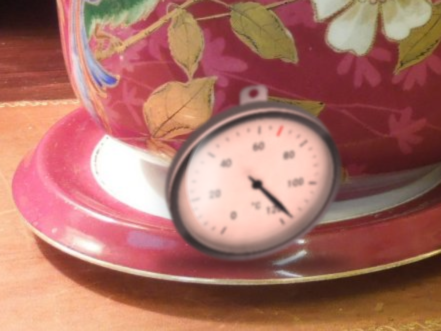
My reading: 116 (°C)
